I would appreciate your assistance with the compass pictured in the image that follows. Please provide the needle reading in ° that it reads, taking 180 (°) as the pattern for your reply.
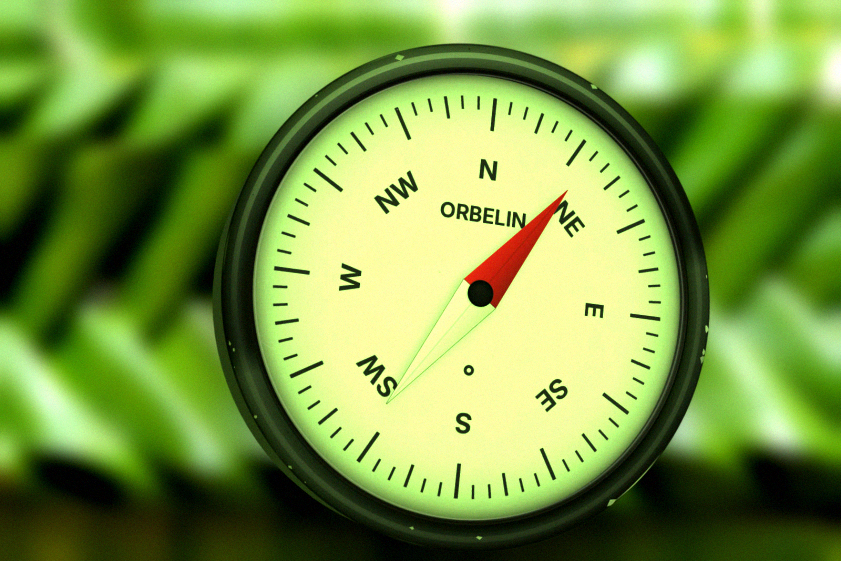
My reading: 35 (°)
